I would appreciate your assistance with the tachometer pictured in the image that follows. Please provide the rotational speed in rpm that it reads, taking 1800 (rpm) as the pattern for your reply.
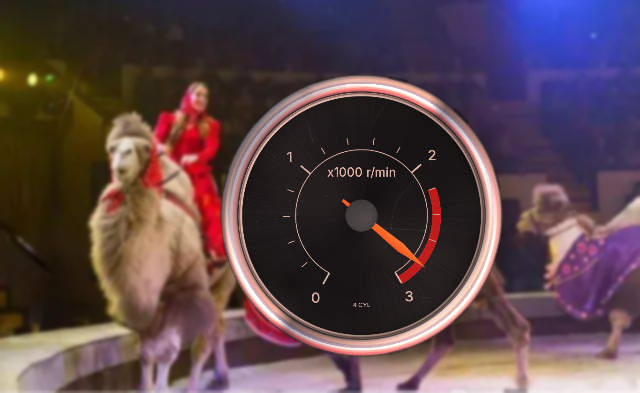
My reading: 2800 (rpm)
